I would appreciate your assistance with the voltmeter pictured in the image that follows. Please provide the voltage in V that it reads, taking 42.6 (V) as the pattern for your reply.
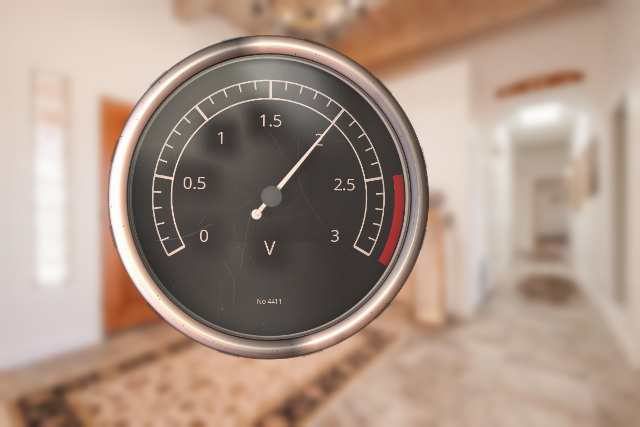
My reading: 2 (V)
